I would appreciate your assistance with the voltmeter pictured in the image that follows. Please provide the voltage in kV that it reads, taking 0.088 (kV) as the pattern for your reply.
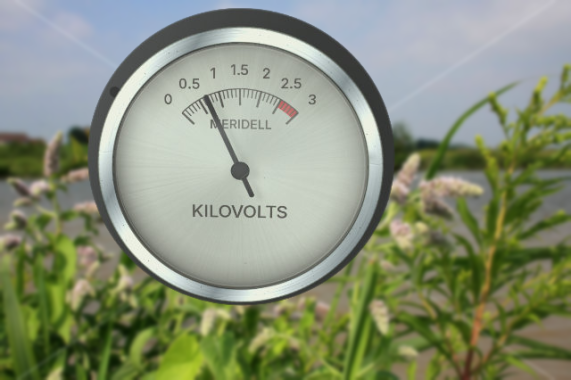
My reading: 0.7 (kV)
